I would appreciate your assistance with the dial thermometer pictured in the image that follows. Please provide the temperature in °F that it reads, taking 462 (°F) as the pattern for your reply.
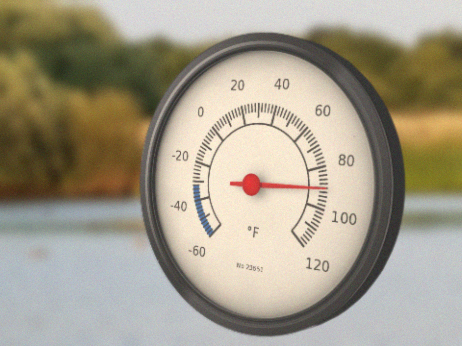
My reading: 90 (°F)
